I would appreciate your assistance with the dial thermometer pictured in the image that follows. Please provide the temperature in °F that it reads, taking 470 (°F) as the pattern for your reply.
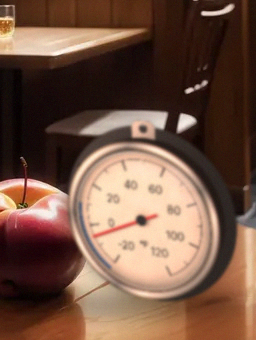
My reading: -5 (°F)
